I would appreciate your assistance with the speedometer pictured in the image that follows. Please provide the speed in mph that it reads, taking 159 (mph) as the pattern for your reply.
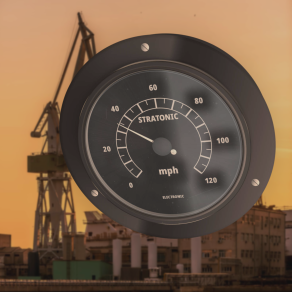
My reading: 35 (mph)
